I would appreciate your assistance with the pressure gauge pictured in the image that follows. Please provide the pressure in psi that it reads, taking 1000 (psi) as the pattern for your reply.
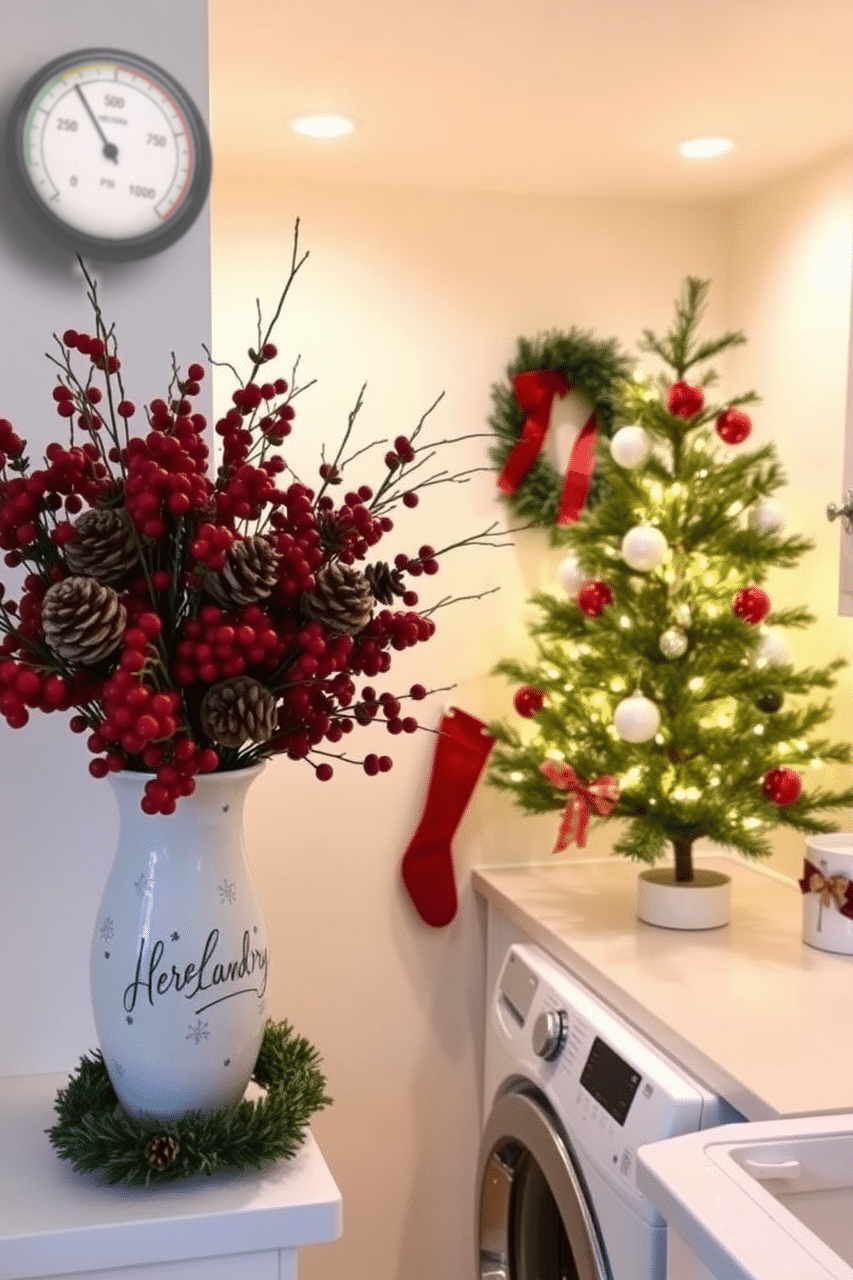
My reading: 375 (psi)
